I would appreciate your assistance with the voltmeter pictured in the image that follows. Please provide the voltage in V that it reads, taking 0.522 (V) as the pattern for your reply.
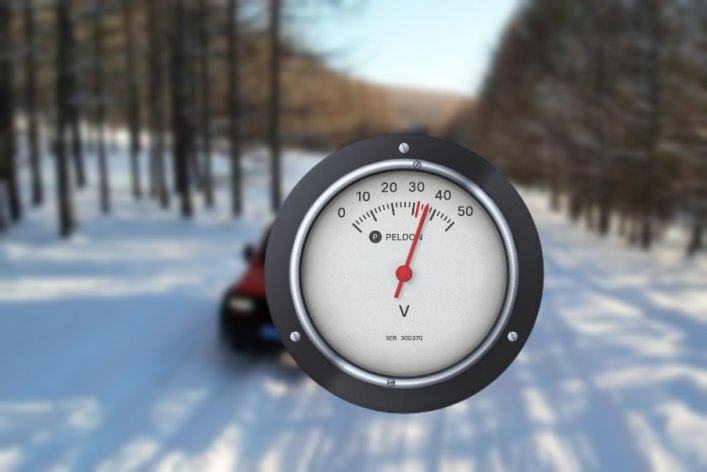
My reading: 36 (V)
